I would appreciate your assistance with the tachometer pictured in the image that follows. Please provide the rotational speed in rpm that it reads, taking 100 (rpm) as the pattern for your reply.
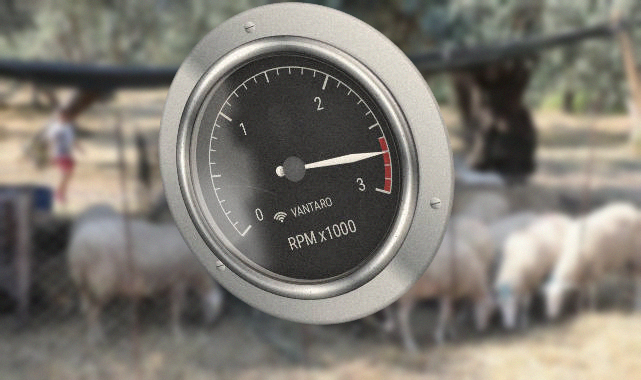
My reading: 2700 (rpm)
